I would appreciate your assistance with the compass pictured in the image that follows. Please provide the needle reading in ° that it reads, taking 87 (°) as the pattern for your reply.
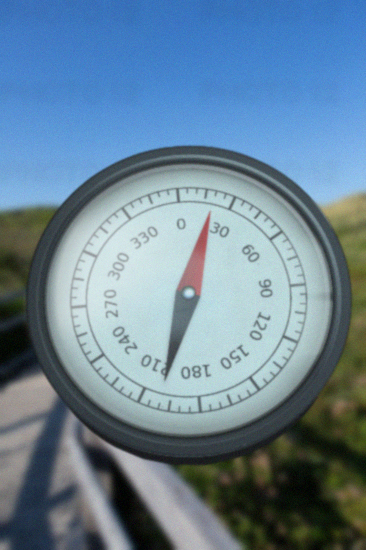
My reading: 20 (°)
